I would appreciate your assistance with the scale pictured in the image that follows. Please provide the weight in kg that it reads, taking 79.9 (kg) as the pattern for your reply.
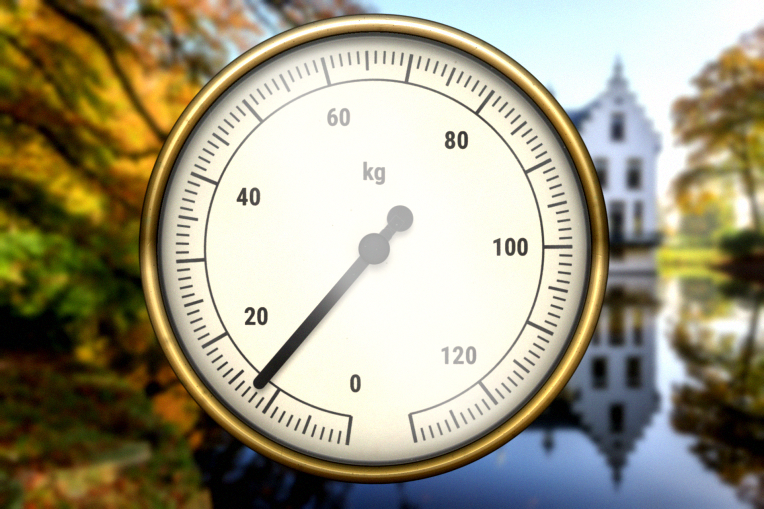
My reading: 12.5 (kg)
